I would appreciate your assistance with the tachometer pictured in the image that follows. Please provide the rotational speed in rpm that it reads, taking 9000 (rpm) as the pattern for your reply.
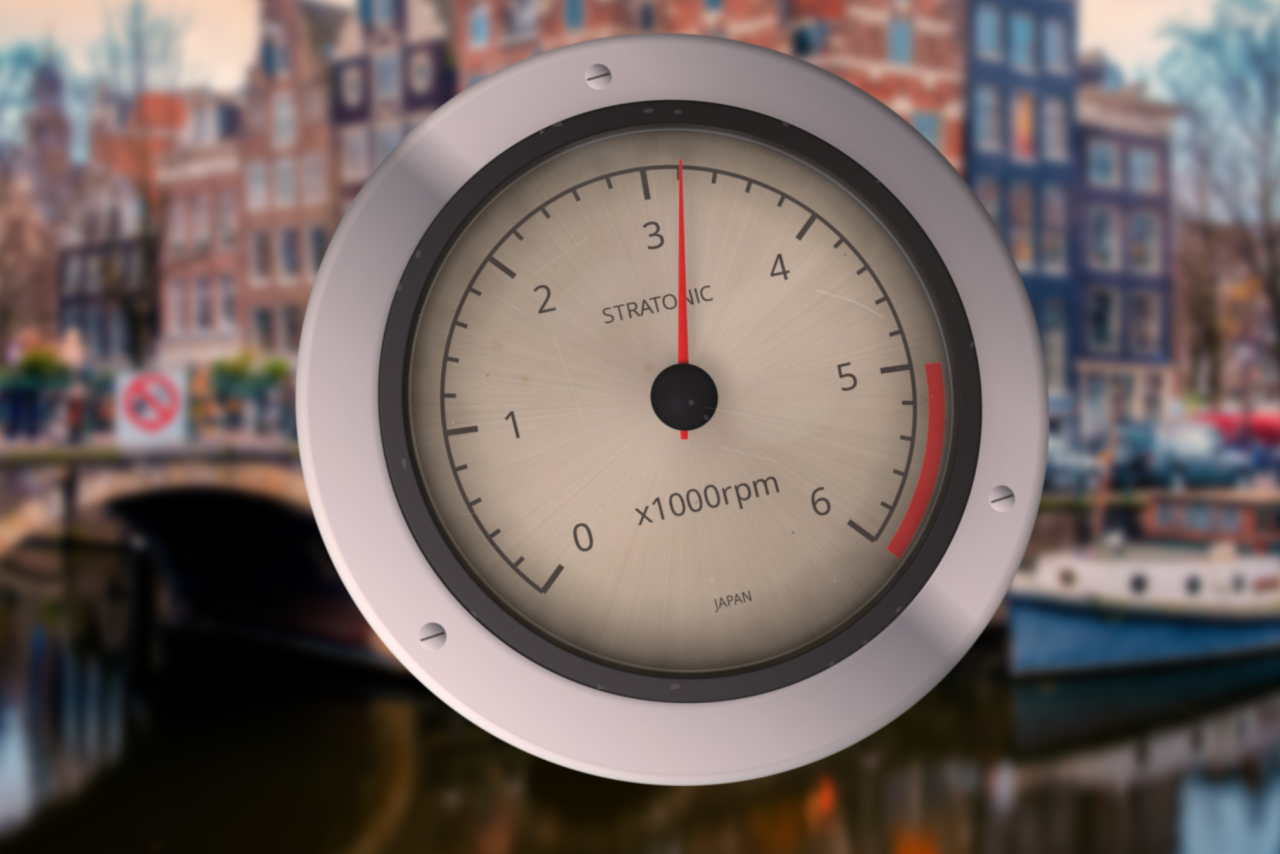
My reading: 3200 (rpm)
